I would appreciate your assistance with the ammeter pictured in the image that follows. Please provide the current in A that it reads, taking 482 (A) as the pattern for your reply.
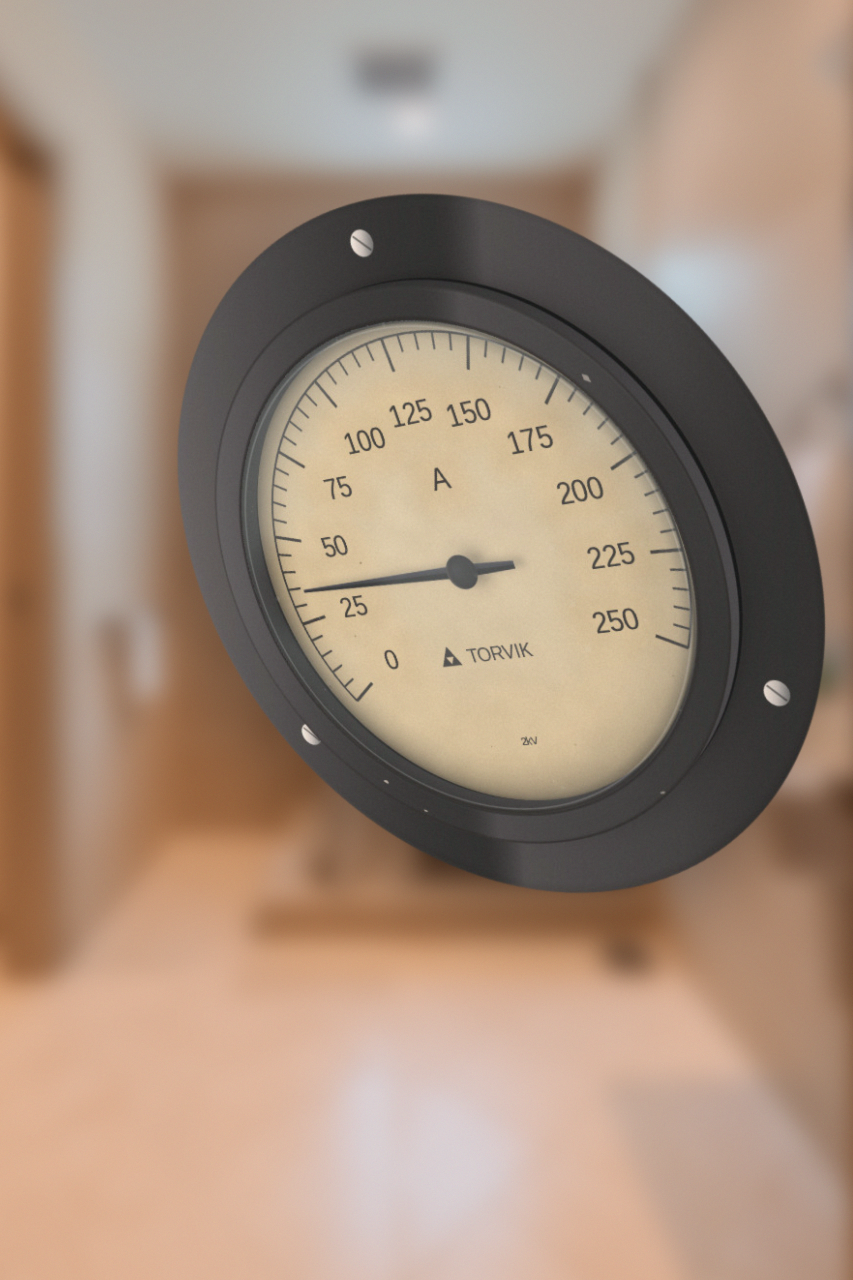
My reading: 35 (A)
